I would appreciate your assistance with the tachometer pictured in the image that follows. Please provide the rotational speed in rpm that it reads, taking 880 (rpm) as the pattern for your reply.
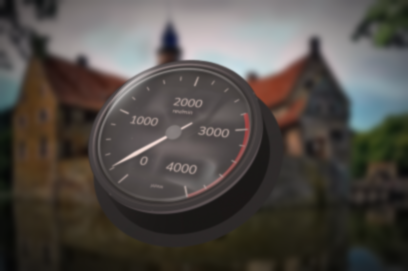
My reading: 200 (rpm)
